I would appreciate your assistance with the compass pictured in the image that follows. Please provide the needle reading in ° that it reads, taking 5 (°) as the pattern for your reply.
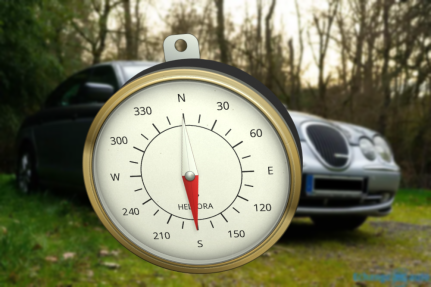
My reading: 180 (°)
